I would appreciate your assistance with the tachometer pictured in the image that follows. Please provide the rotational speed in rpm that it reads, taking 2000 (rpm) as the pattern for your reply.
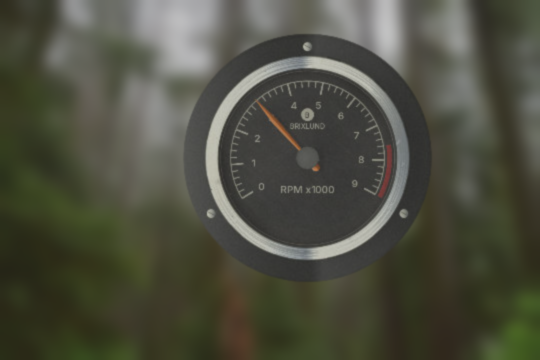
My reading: 3000 (rpm)
